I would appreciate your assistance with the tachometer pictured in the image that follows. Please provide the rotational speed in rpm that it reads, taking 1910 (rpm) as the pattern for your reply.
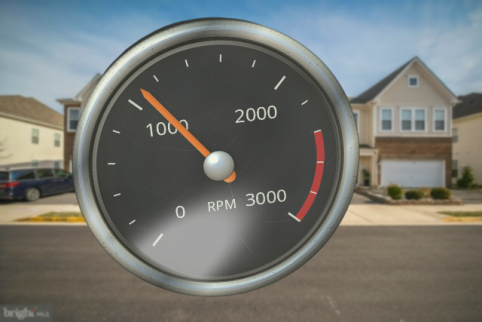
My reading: 1100 (rpm)
